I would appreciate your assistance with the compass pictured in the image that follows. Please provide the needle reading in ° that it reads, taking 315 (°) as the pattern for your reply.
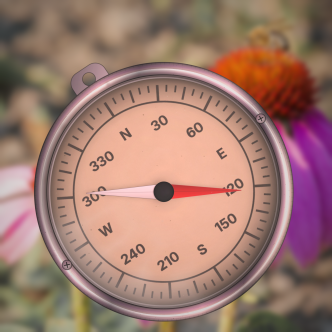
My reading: 122.5 (°)
